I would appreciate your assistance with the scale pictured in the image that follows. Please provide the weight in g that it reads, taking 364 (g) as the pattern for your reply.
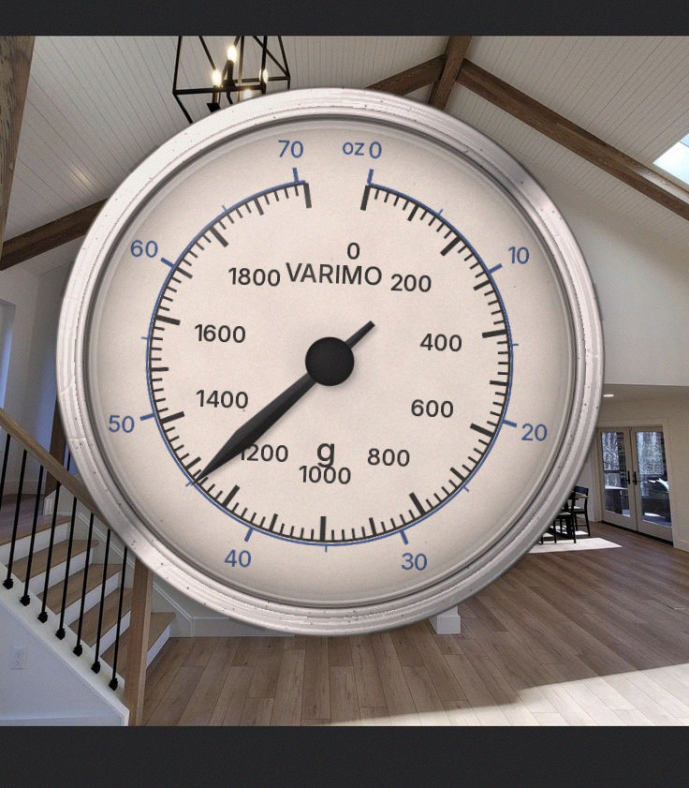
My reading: 1270 (g)
